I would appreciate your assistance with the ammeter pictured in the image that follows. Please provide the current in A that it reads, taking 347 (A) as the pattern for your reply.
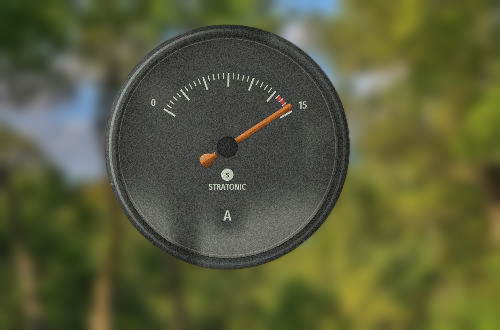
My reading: 14.5 (A)
